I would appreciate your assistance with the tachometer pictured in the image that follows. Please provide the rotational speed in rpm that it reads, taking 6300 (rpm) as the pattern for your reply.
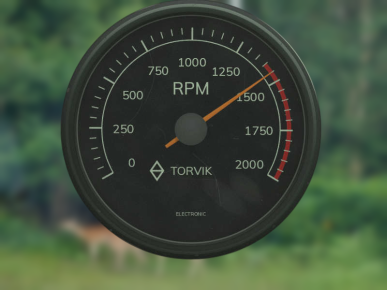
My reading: 1450 (rpm)
